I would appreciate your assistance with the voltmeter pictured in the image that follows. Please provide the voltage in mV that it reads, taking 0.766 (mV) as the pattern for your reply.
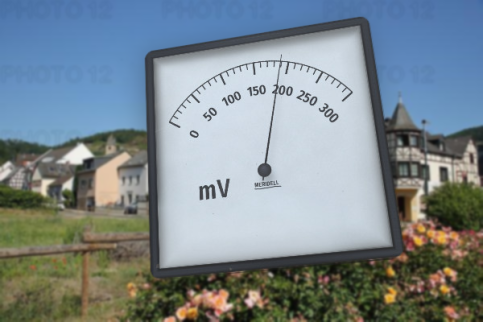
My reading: 190 (mV)
